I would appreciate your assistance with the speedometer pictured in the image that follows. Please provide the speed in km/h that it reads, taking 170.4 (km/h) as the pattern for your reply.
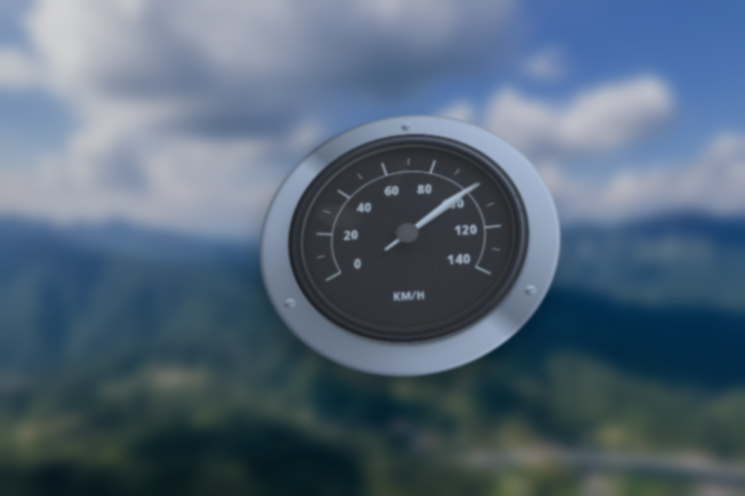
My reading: 100 (km/h)
